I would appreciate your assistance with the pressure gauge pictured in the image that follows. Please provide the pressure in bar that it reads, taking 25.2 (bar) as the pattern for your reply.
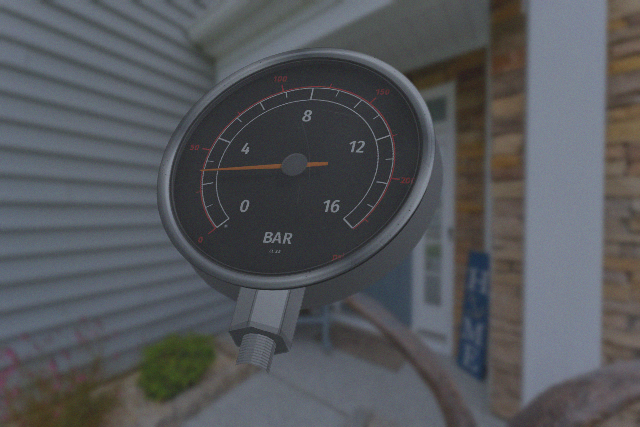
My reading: 2.5 (bar)
